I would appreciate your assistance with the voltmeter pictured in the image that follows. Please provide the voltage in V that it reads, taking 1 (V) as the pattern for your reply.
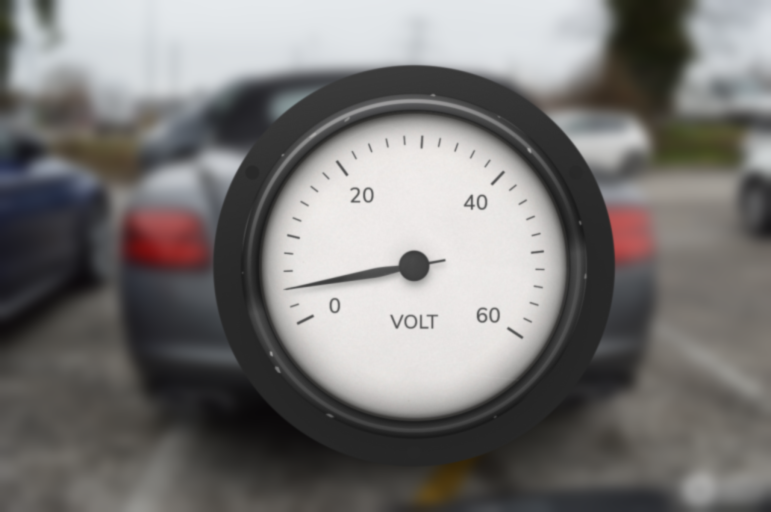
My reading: 4 (V)
